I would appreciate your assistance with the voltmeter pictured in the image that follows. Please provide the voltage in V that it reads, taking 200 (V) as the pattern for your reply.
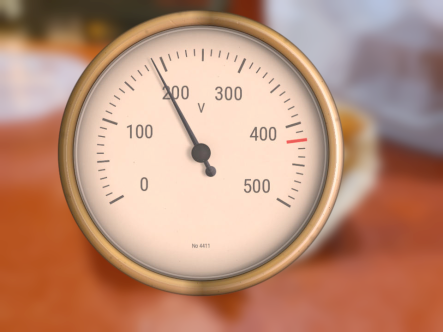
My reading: 190 (V)
